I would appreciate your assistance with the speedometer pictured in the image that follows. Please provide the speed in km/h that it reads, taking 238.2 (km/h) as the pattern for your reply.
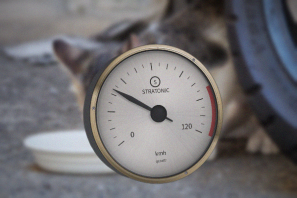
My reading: 32.5 (km/h)
